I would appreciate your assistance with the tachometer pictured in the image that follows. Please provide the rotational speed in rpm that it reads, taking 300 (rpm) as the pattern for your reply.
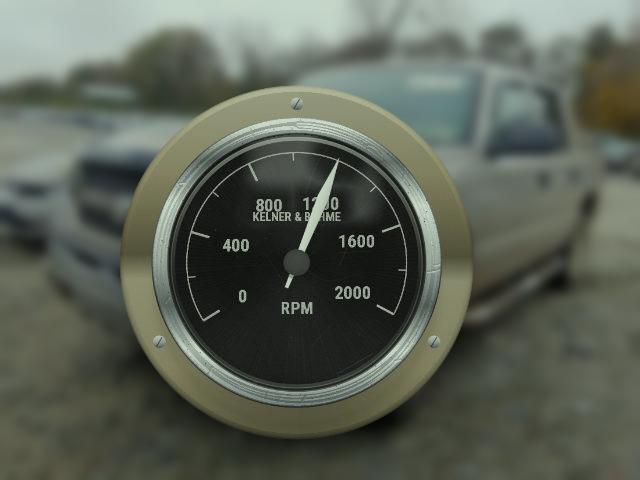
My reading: 1200 (rpm)
